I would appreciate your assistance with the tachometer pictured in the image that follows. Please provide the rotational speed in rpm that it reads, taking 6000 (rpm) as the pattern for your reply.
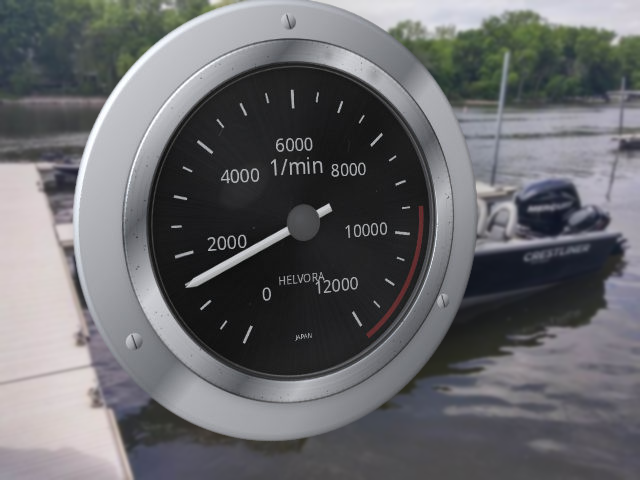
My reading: 1500 (rpm)
